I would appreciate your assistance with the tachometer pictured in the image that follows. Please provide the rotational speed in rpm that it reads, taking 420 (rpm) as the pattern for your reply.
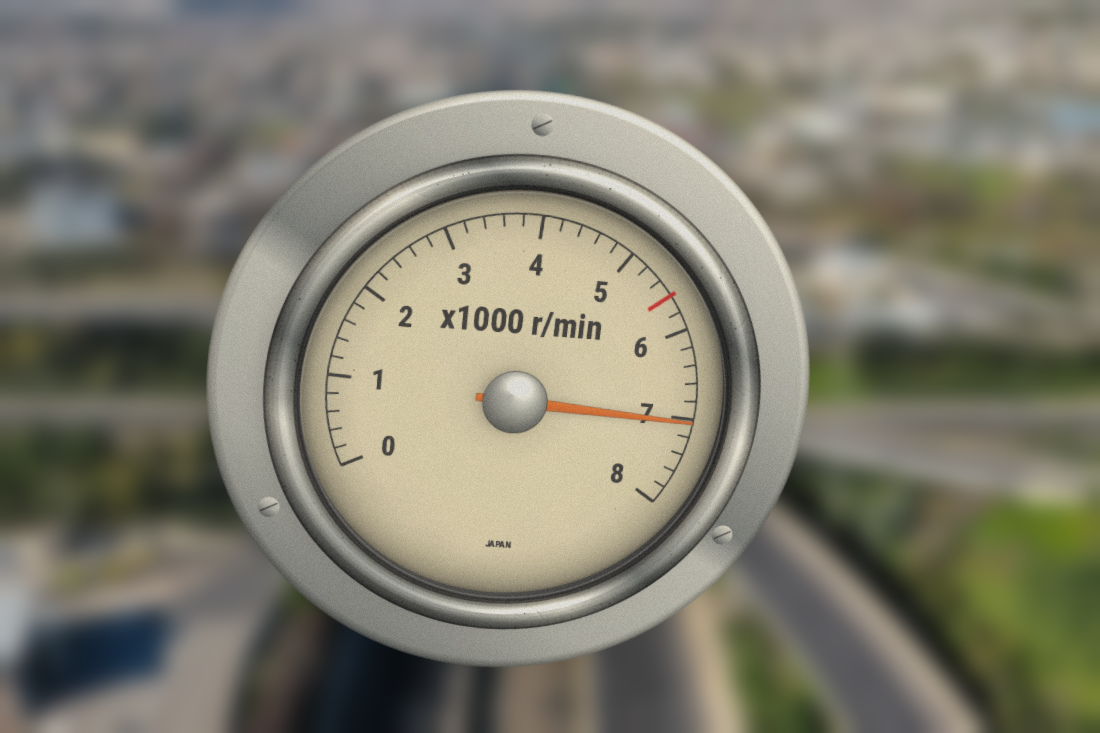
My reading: 7000 (rpm)
